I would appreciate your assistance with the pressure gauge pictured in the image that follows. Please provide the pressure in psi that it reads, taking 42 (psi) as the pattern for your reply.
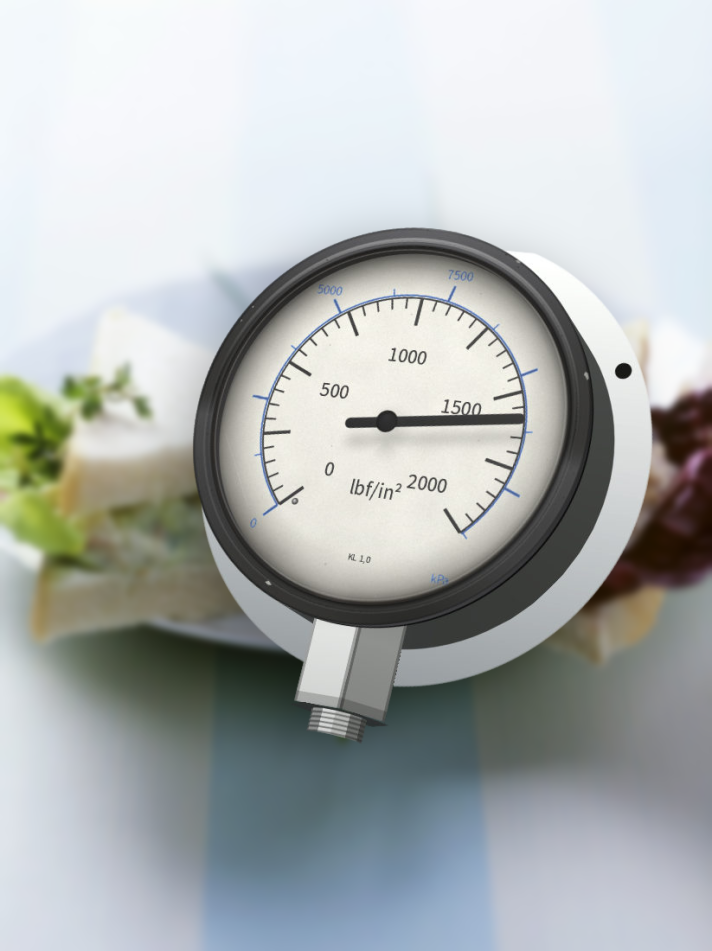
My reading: 1600 (psi)
